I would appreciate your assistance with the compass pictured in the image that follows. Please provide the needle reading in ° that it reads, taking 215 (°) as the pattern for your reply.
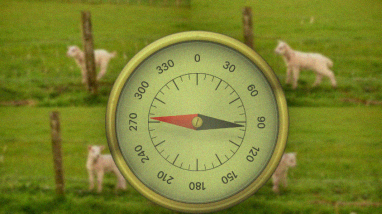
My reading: 275 (°)
